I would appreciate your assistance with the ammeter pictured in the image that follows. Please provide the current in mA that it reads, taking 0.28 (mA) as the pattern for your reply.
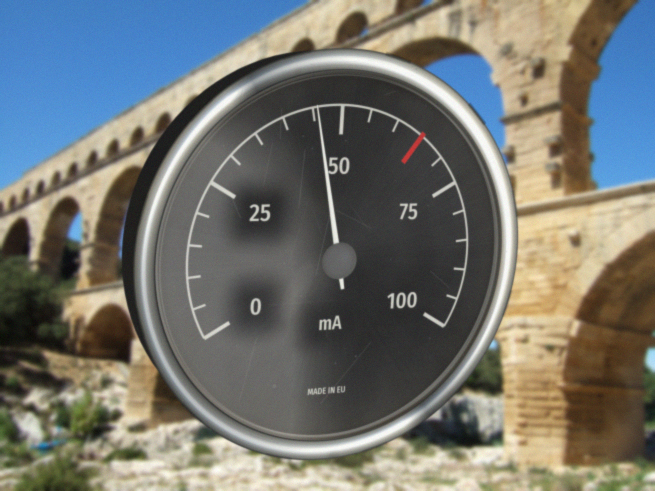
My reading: 45 (mA)
